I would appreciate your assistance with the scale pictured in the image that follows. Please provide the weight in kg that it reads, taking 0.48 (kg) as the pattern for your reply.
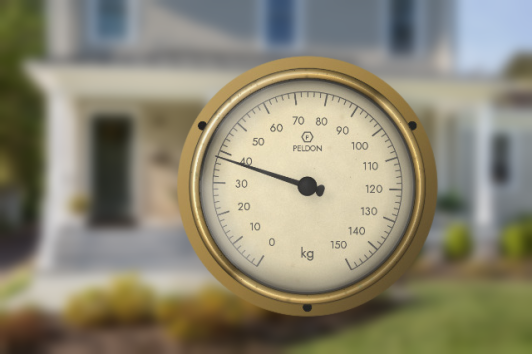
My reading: 38 (kg)
